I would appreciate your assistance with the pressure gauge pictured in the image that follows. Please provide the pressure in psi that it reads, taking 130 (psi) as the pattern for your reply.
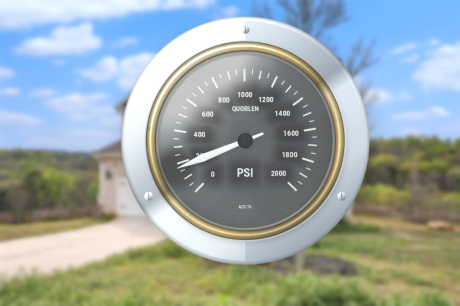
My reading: 175 (psi)
